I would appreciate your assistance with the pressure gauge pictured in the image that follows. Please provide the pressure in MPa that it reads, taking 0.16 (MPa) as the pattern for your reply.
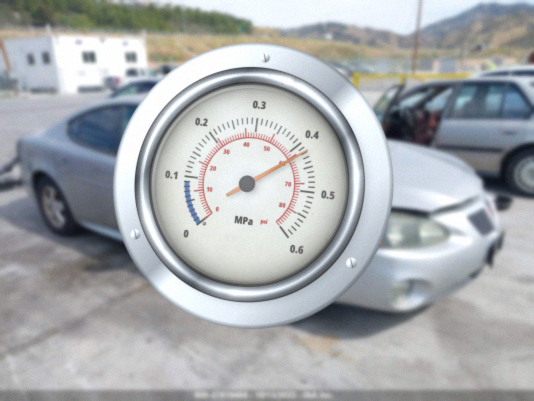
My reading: 0.42 (MPa)
